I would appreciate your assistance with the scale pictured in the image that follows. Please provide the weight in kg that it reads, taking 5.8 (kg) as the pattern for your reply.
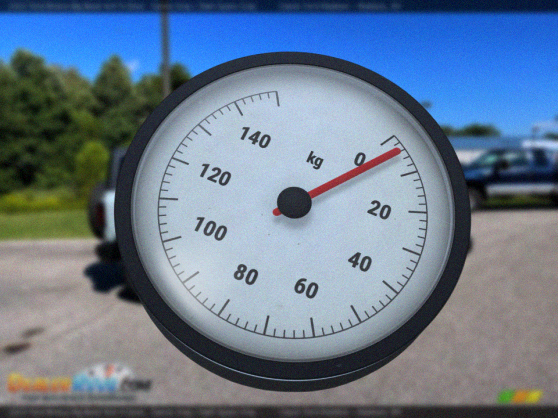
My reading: 4 (kg)
